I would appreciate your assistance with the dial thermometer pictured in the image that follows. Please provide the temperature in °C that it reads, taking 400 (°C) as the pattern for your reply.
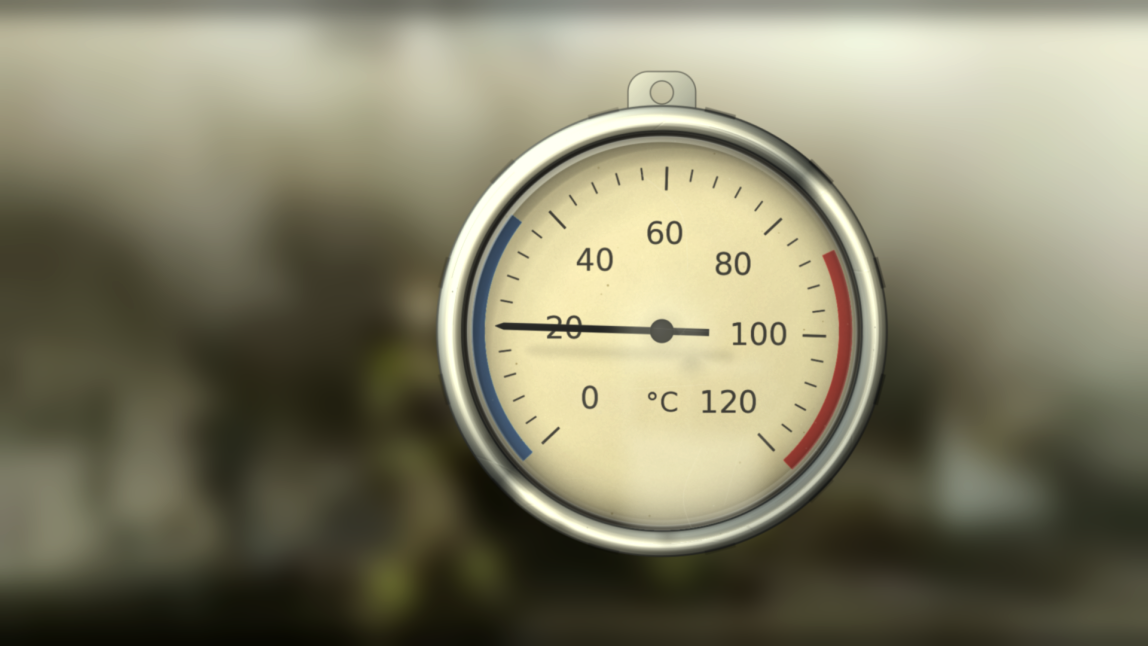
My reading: 20 (°C)
